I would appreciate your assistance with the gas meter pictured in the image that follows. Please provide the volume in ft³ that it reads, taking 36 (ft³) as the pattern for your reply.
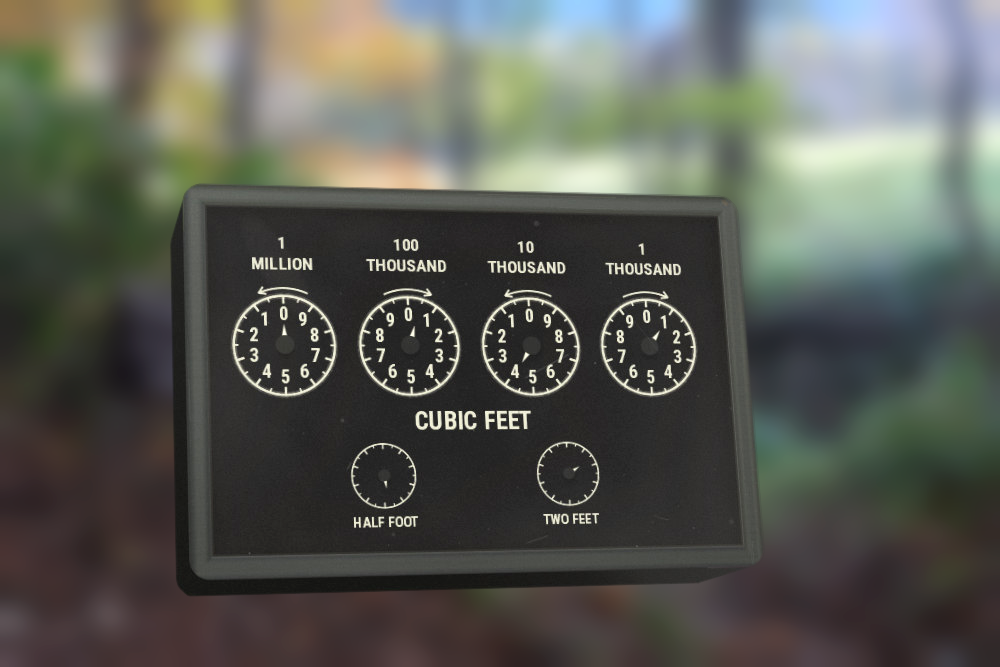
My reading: 4100 (ft³)
